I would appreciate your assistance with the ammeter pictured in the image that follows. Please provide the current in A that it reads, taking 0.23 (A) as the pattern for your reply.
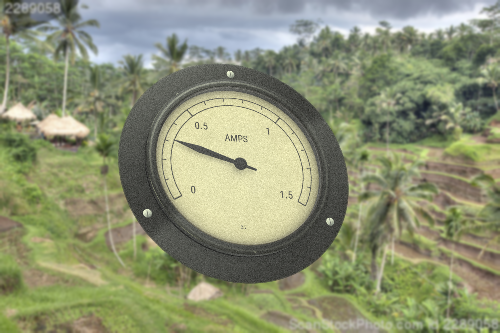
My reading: 0.3 (A)
